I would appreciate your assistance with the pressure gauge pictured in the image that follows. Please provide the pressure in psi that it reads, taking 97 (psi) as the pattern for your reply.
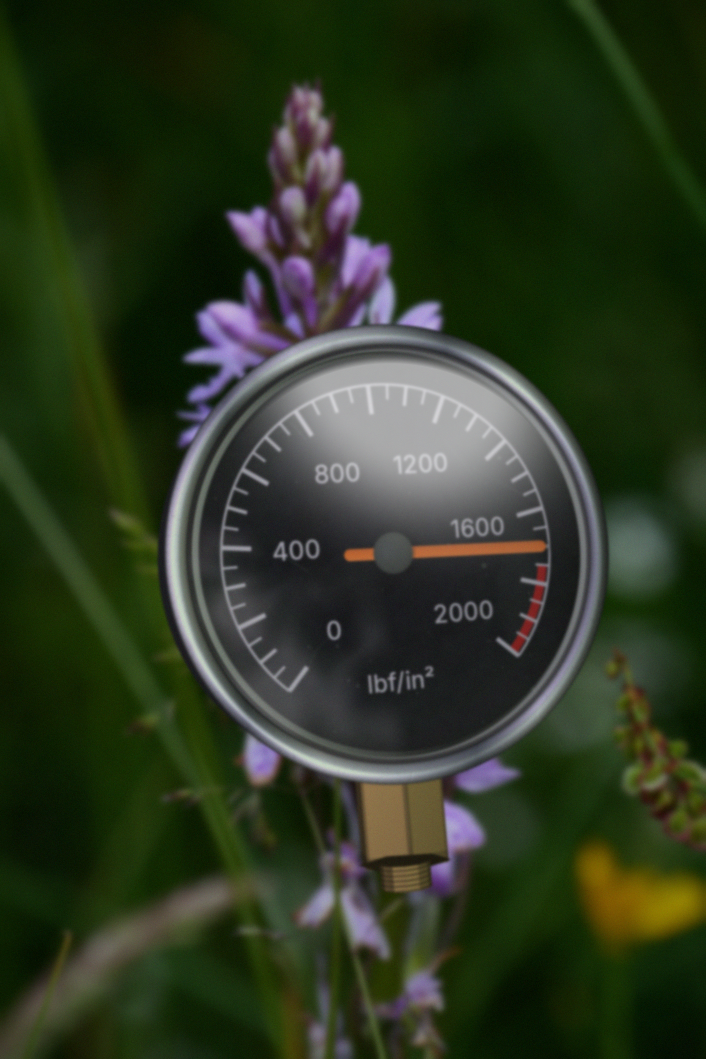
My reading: 1700 (psi)
